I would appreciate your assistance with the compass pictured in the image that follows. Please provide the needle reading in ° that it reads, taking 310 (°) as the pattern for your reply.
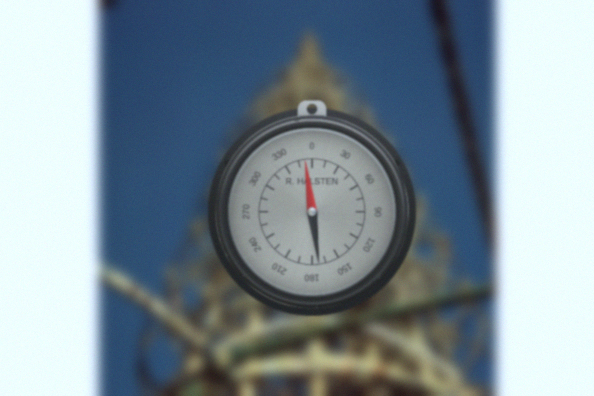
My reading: 352.5 (°)
